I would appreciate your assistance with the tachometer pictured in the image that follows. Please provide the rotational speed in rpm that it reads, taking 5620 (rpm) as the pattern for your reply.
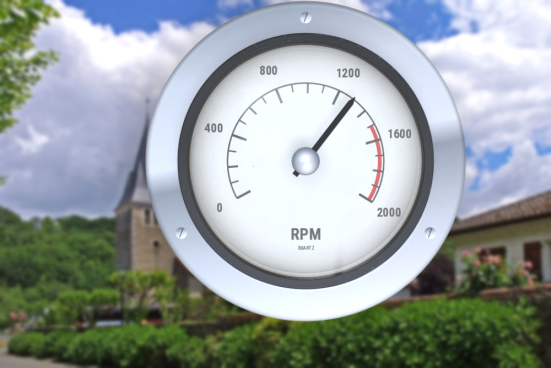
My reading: 1300 (rpm)
